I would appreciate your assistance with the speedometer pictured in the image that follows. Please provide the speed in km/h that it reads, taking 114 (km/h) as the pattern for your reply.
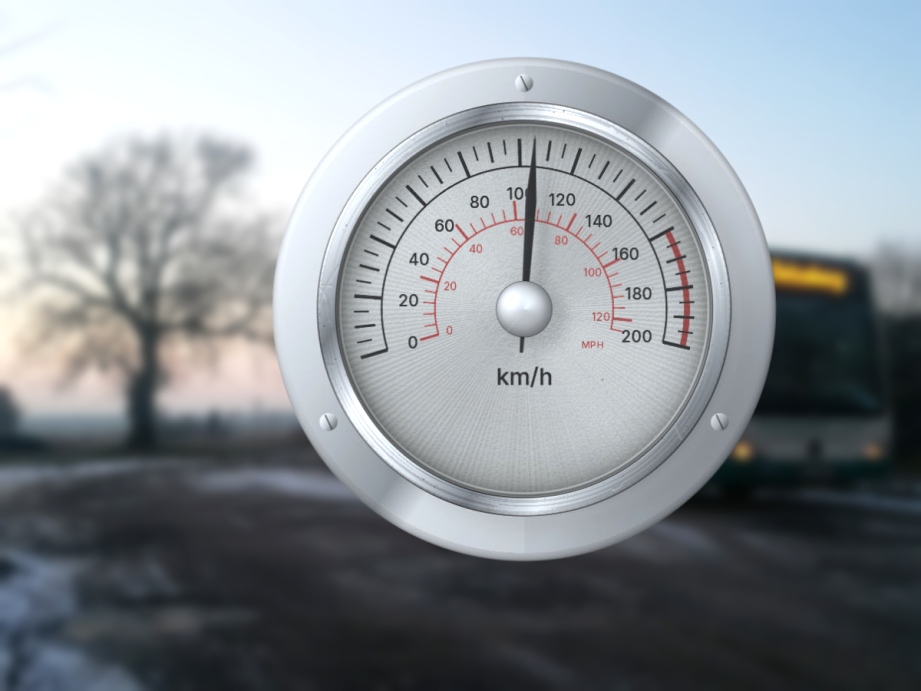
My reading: 105 (km/h)
